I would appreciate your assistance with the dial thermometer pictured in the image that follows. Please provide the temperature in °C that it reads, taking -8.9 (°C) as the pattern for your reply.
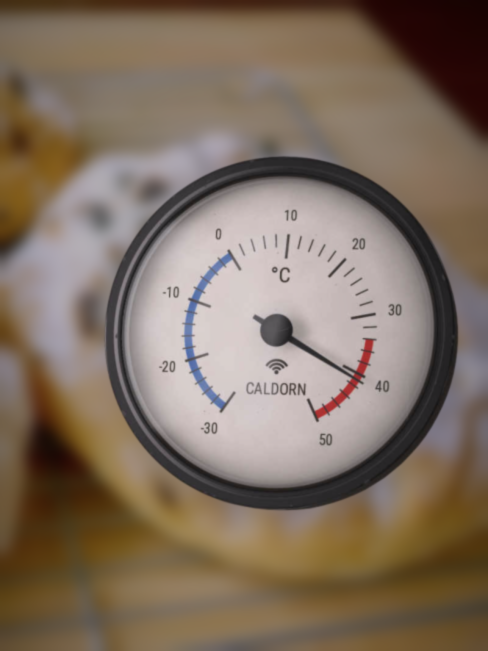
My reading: 41 (°C)
